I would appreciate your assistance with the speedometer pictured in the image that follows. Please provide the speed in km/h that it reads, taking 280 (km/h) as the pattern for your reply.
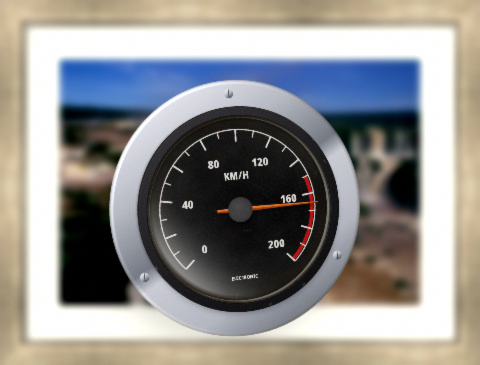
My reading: 165 (km/h)
